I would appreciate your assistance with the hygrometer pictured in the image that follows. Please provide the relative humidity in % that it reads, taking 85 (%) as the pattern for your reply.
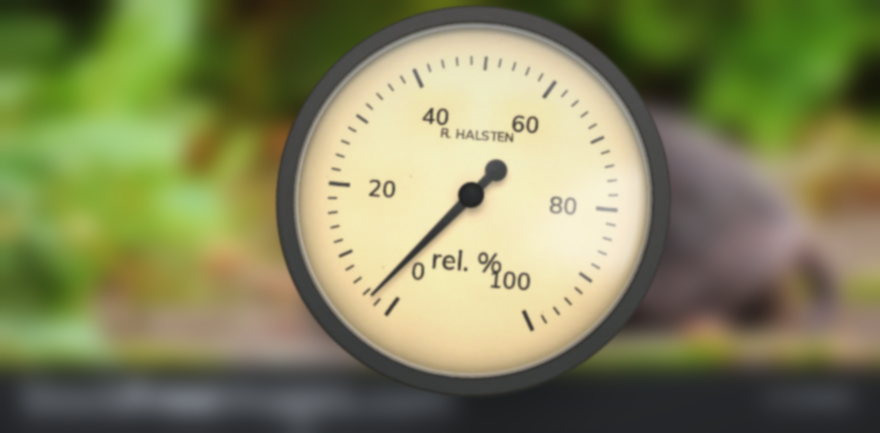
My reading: 3 (%)
